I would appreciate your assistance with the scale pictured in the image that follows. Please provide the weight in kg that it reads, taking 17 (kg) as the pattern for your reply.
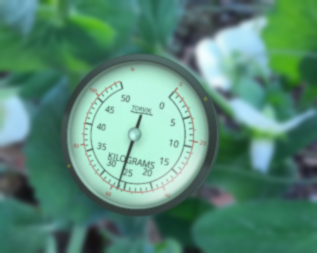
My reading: 26 (kg)
